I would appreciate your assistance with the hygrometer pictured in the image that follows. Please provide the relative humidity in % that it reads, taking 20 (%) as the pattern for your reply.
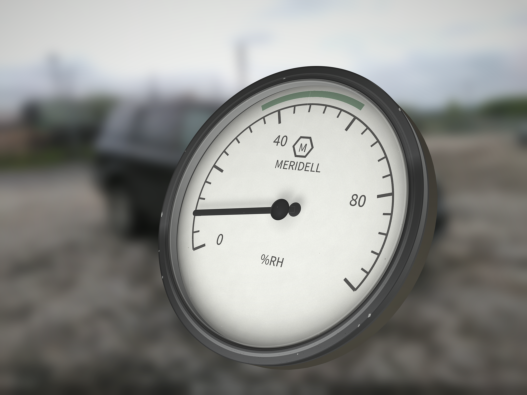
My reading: 8 (%)
